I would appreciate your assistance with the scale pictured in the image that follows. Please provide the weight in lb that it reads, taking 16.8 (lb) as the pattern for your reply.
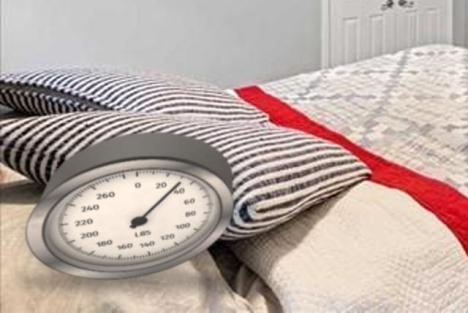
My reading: 30 (lb)
